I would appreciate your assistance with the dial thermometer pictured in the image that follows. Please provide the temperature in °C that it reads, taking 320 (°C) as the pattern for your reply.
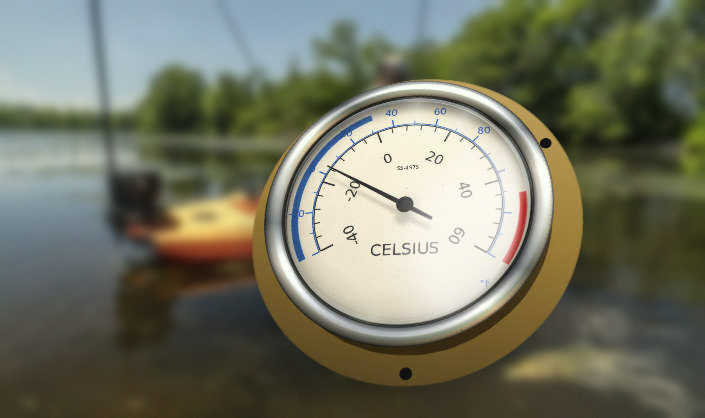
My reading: -16 (°C)
